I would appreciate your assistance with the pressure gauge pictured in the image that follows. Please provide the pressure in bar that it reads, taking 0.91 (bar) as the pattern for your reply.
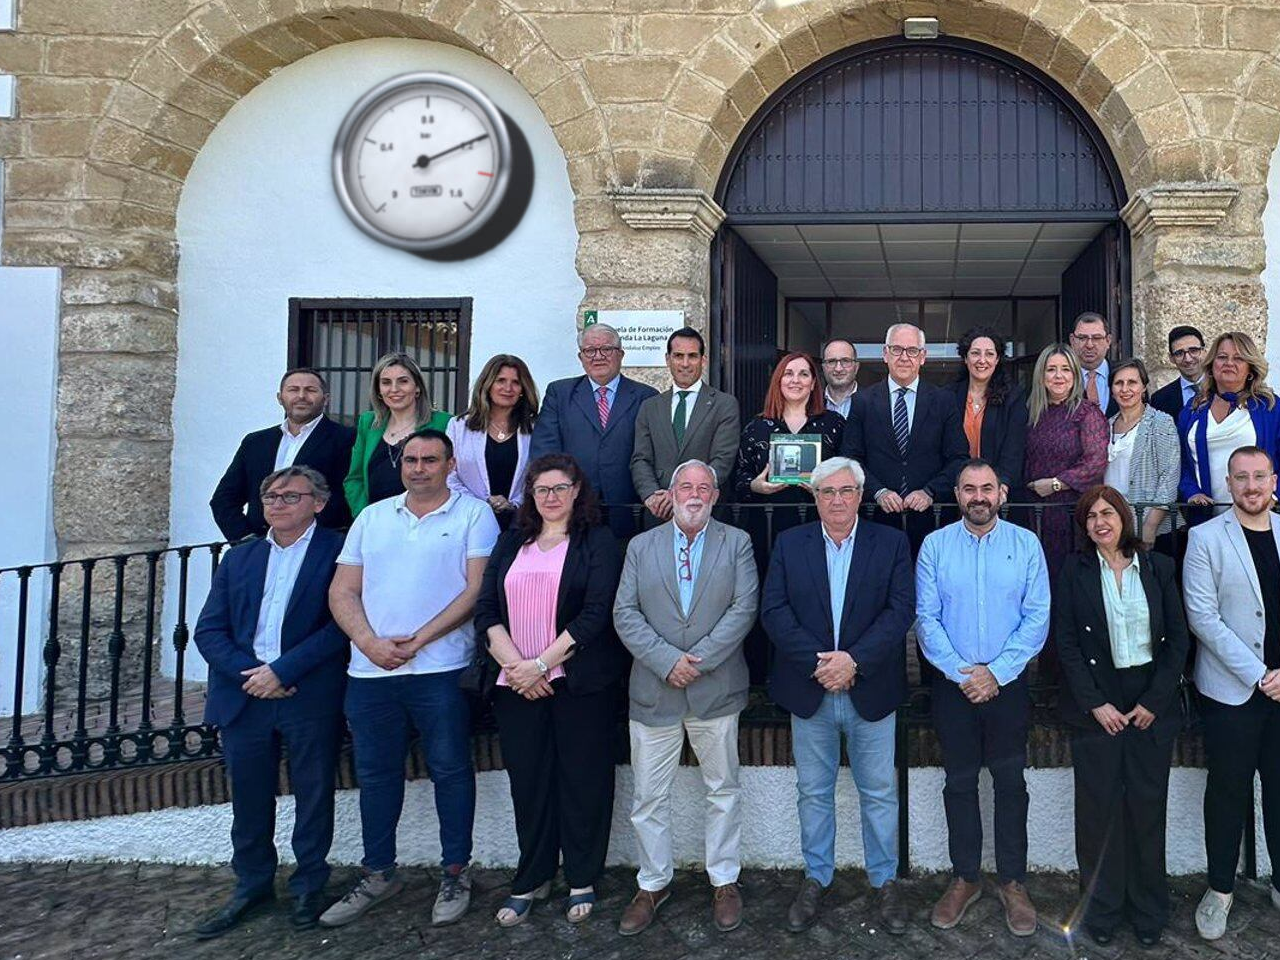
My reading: 1.2 (bar)
